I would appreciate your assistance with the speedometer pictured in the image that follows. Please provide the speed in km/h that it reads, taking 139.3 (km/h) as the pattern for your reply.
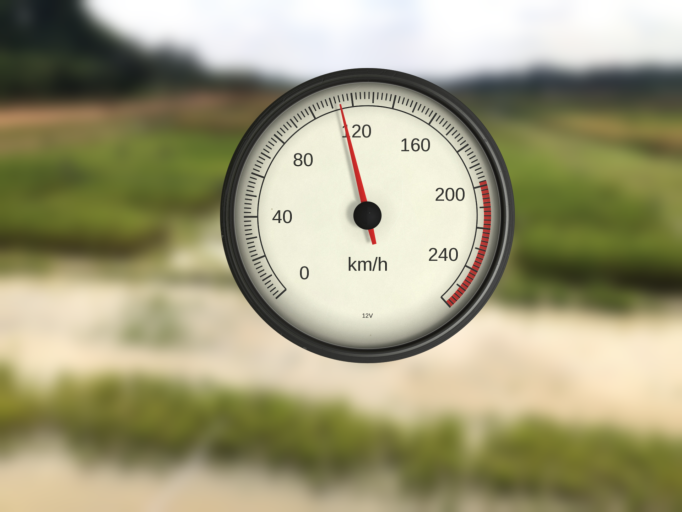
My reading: 114 (km/h)
